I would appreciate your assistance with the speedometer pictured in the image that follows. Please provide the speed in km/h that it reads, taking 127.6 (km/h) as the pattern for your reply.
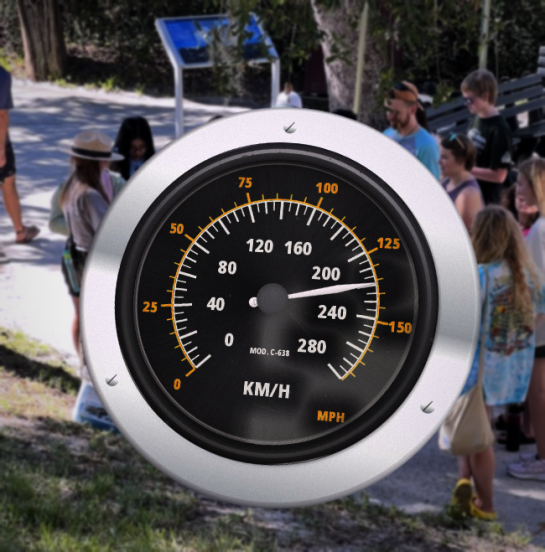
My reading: 220 (km/h)
